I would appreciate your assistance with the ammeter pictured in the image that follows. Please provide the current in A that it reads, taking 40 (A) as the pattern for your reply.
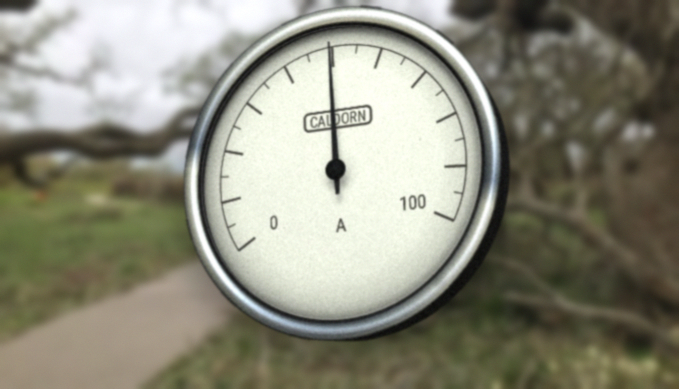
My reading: 50 (A)
